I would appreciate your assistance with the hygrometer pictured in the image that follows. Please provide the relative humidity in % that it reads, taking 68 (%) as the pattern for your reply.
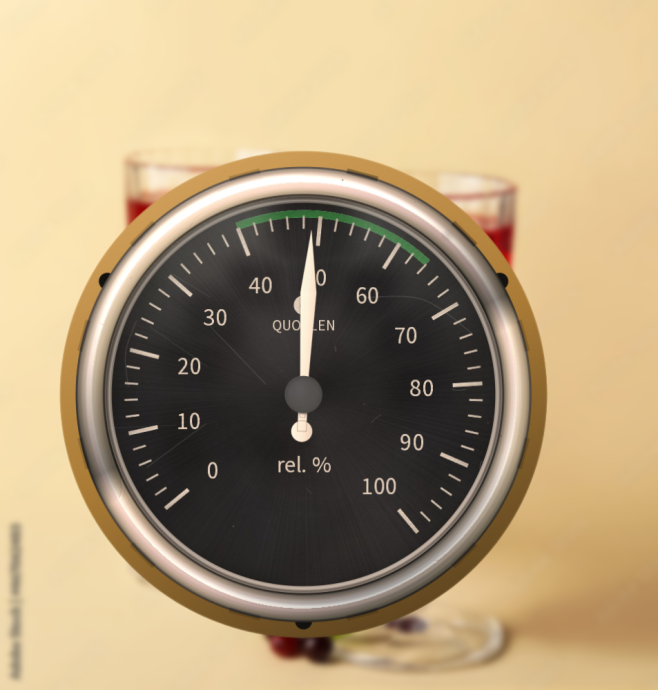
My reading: 49 (%)
